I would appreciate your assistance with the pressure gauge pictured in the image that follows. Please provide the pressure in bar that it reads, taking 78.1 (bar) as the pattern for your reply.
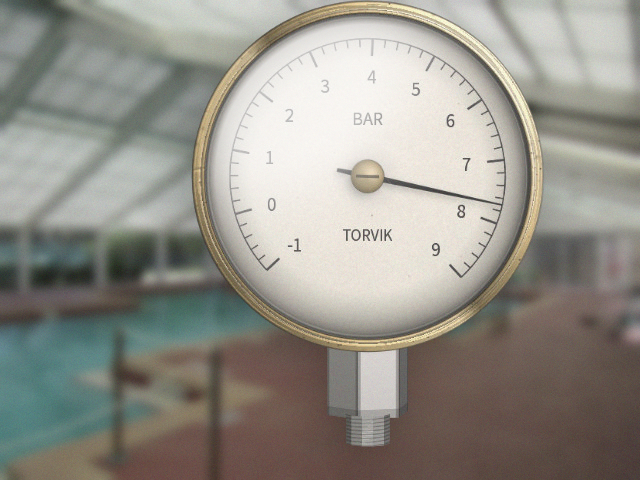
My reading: 7.7 (bar)
